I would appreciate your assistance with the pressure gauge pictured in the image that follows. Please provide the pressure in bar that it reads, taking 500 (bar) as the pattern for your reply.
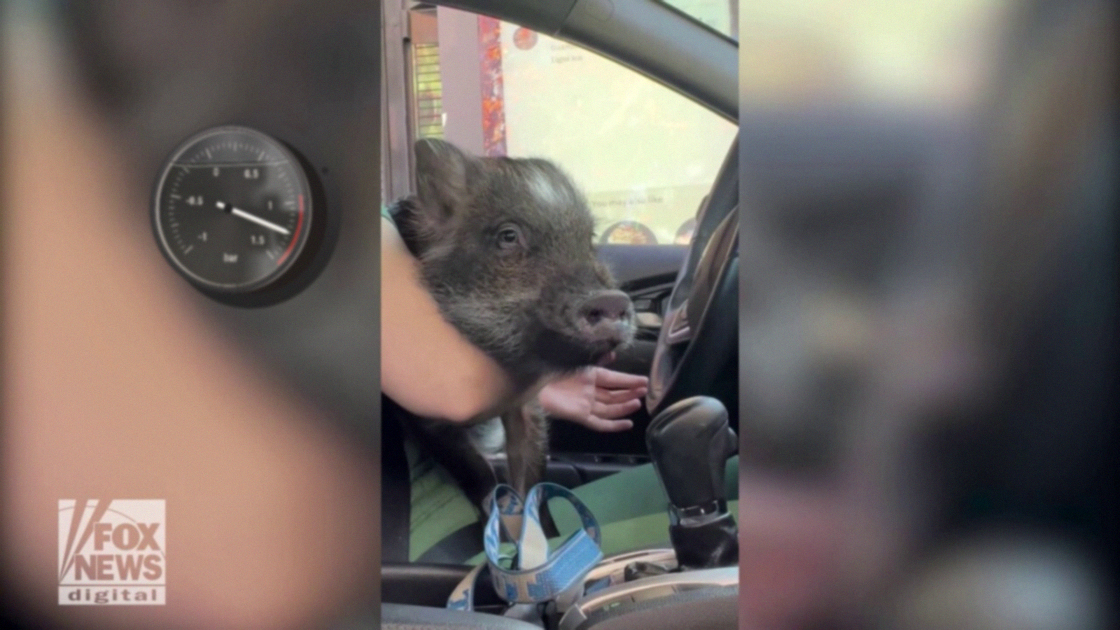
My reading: 1.25 (bar)
